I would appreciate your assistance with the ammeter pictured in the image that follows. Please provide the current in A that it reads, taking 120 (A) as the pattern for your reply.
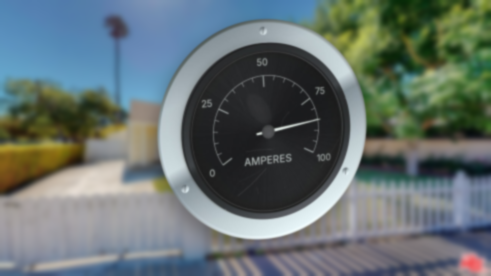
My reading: 85 (A)
